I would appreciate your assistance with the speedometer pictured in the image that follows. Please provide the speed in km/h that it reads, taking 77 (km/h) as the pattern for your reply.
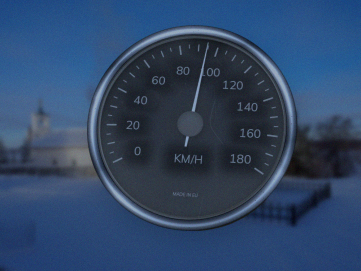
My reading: 95 (km/h)
